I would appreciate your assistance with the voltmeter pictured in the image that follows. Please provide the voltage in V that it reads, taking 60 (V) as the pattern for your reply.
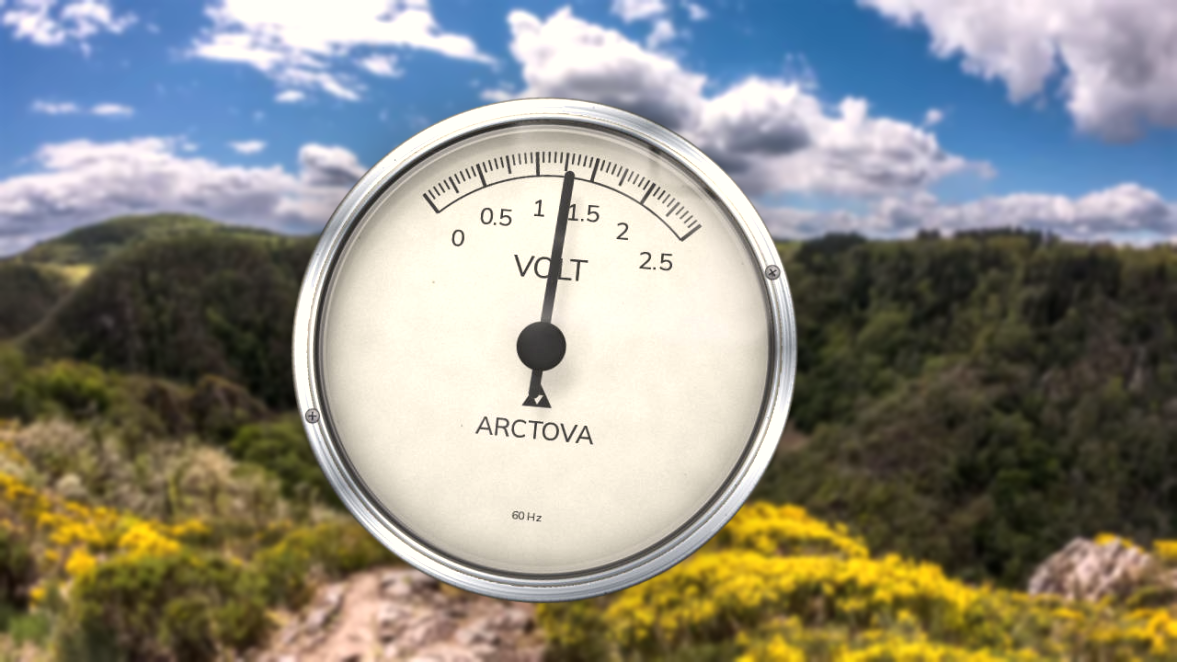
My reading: 1.3 (V)
